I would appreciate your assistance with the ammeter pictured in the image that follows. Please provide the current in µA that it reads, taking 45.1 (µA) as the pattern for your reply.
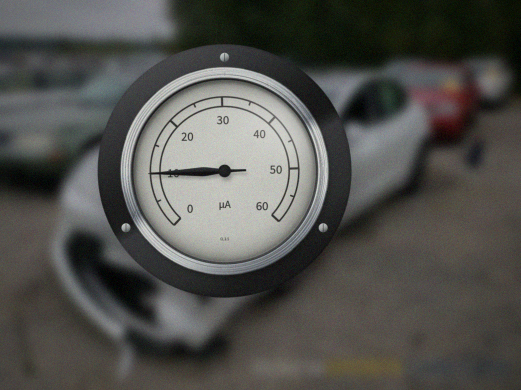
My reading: 10 (µA)
